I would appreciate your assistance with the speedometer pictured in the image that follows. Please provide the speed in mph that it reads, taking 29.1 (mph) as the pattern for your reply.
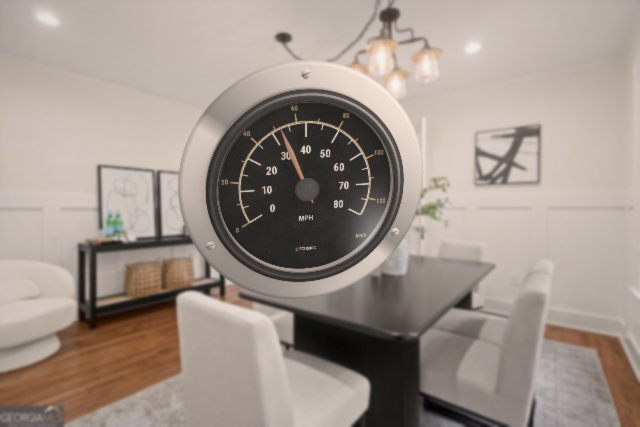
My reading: 32.5 (mph)
